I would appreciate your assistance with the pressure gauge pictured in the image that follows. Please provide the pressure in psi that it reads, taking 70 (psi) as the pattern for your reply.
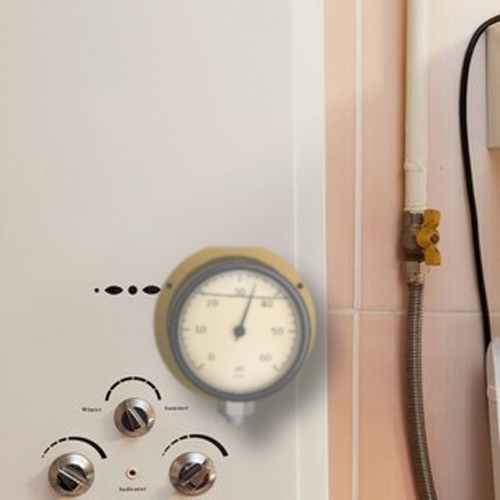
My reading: 34 (psi)
